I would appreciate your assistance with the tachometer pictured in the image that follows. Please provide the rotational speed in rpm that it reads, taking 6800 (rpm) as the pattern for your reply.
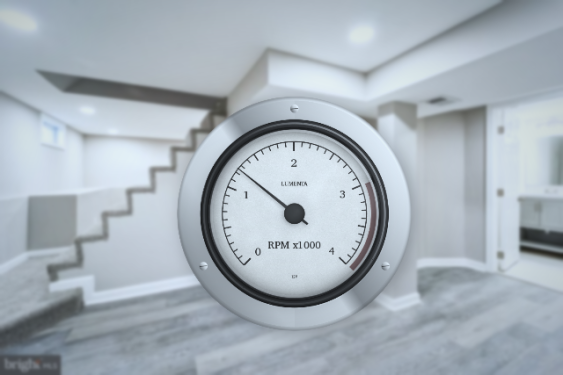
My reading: 1250 (rpm)
